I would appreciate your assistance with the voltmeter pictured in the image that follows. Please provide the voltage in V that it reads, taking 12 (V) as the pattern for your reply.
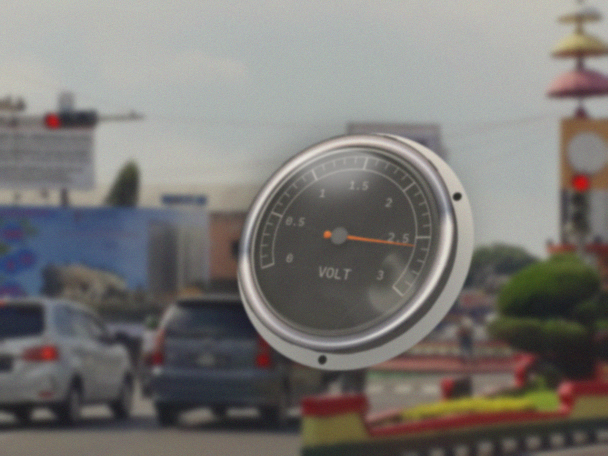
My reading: 2.6 (V)
